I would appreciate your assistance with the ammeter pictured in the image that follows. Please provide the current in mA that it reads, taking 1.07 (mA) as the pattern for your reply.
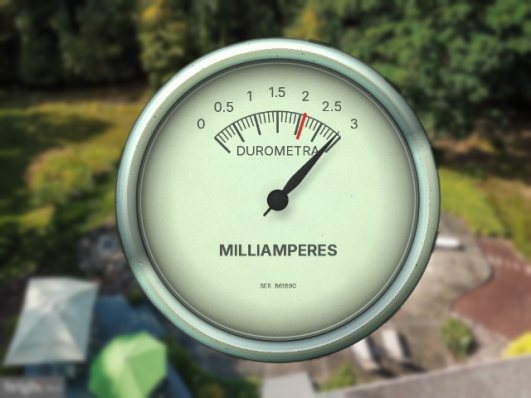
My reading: 2.9 (mA)
